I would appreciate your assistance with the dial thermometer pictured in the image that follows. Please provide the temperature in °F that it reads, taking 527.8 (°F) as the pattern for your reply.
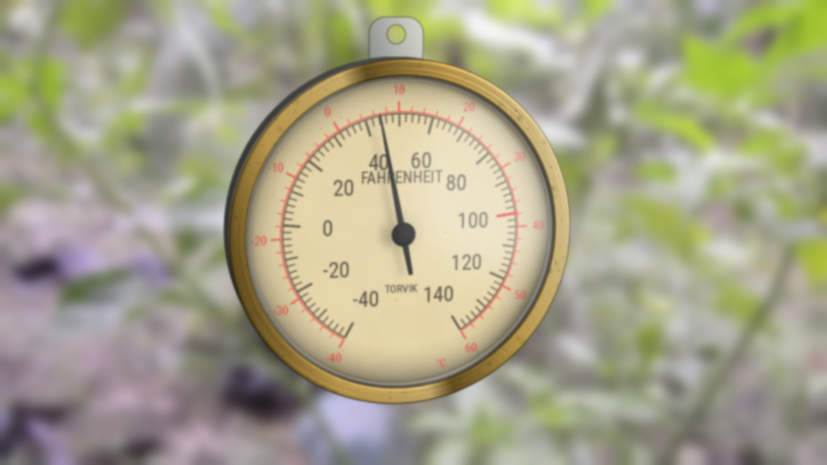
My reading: 44 (°F)
